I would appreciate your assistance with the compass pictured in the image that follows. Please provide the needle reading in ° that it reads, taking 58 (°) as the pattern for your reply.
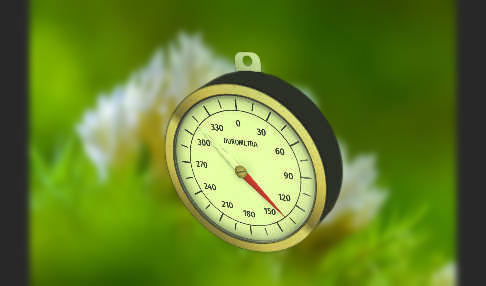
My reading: 135 (°)
